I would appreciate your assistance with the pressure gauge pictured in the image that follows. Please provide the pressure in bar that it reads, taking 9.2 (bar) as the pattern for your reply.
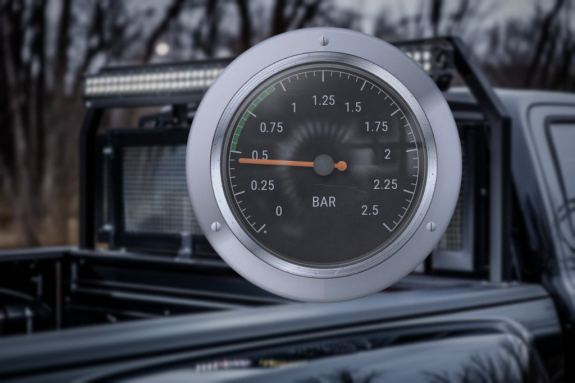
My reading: 0.45 (bar)
